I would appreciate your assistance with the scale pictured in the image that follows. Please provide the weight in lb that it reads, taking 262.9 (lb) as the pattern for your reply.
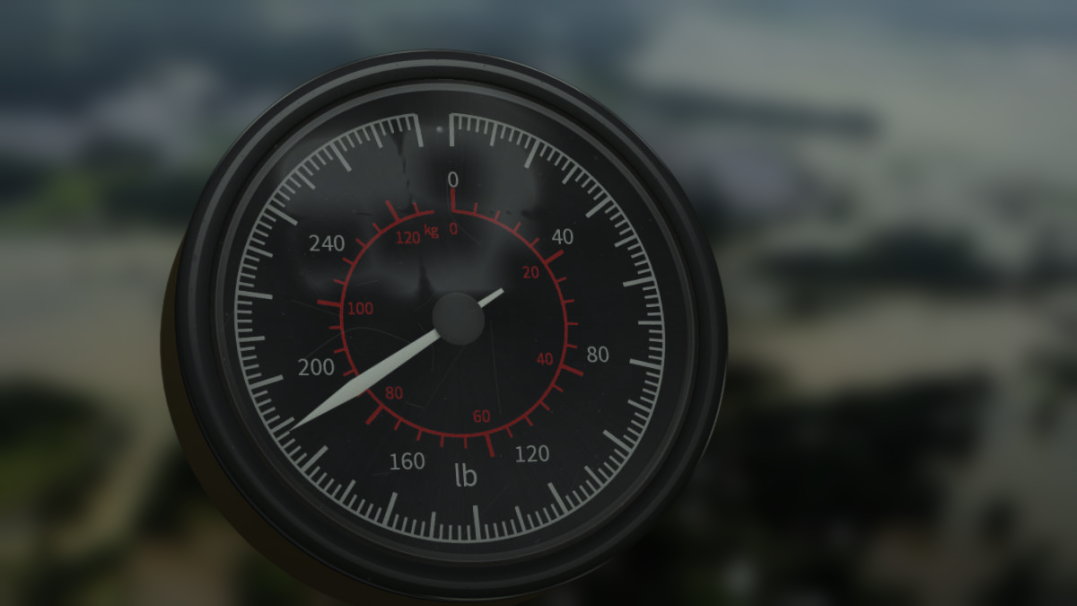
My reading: 188 (lb)
